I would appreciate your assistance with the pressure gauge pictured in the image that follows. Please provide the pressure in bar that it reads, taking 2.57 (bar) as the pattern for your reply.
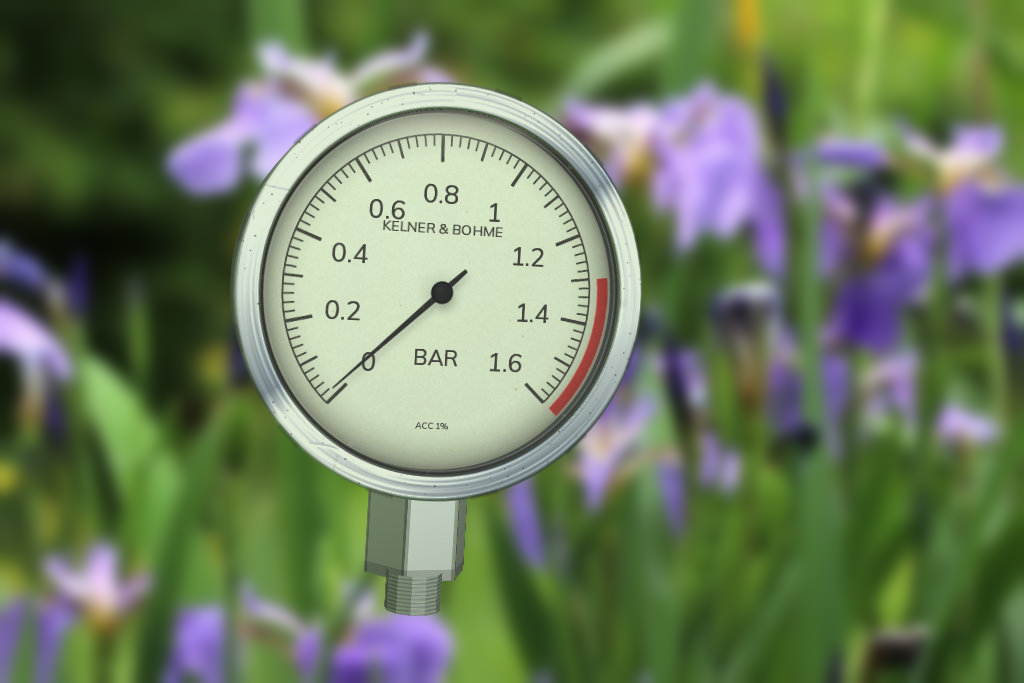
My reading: 0.02 (bar)
